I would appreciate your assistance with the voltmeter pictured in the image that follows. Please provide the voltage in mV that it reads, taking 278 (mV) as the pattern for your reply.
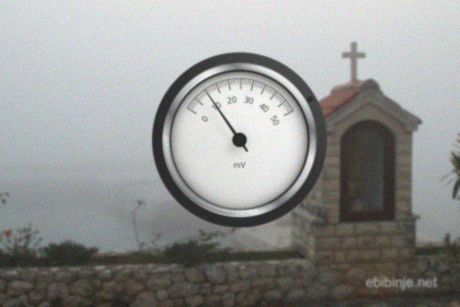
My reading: 10 (mV)
